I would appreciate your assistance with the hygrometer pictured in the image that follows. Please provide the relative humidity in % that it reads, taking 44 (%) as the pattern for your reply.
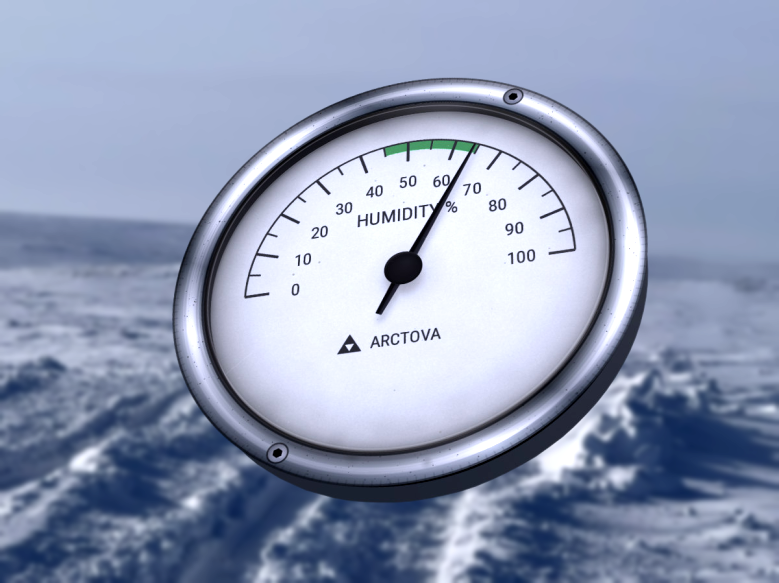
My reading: 65 (%)
